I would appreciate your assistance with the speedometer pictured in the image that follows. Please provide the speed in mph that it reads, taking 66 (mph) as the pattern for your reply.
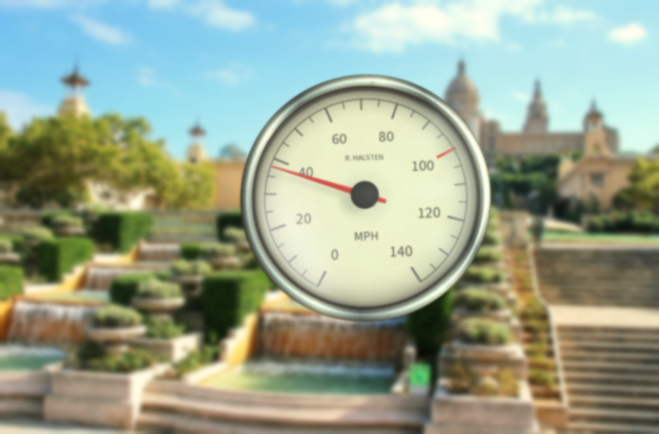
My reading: 37.5 (mph)
